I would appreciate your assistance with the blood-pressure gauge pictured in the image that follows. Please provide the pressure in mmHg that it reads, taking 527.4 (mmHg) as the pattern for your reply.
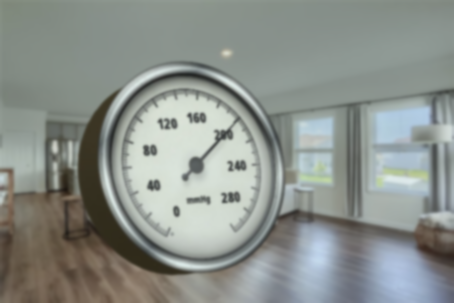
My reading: 200 (mmHg)
